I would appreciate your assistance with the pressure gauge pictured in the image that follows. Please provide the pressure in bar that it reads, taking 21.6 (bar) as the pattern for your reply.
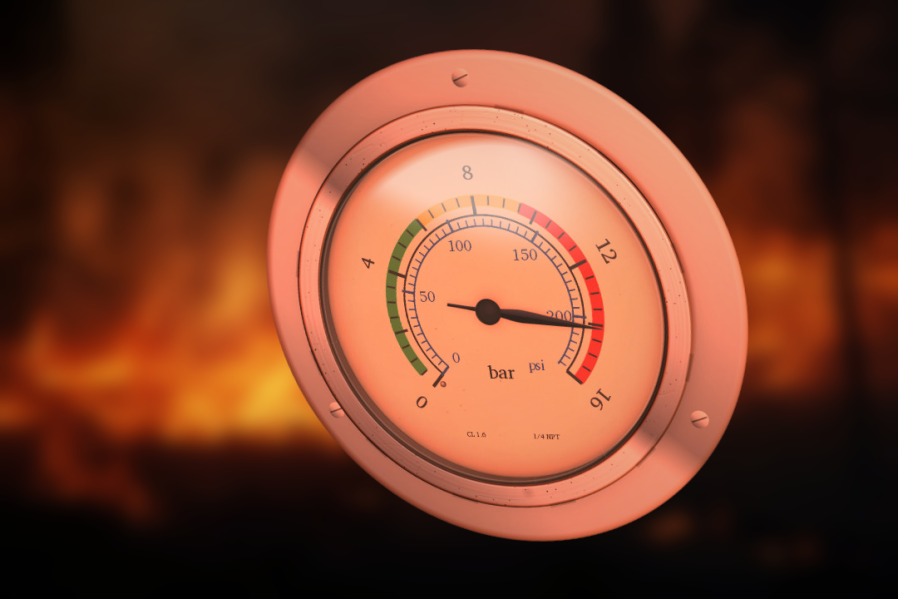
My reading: 14 (bar)
